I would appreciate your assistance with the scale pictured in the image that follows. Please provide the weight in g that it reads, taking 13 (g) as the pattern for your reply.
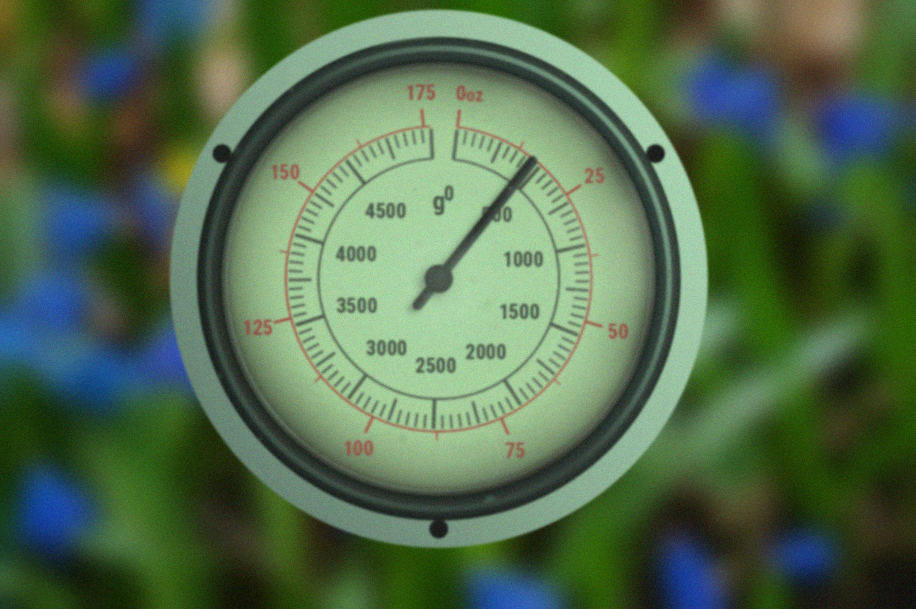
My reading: 450 (g)
